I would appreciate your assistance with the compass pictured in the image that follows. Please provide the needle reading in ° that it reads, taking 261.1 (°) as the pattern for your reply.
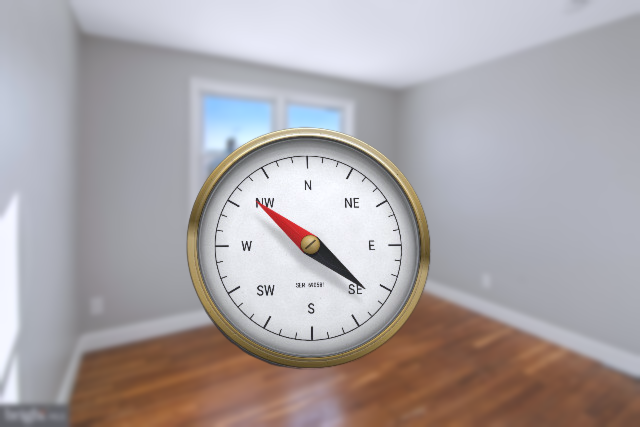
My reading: 310 (°)
